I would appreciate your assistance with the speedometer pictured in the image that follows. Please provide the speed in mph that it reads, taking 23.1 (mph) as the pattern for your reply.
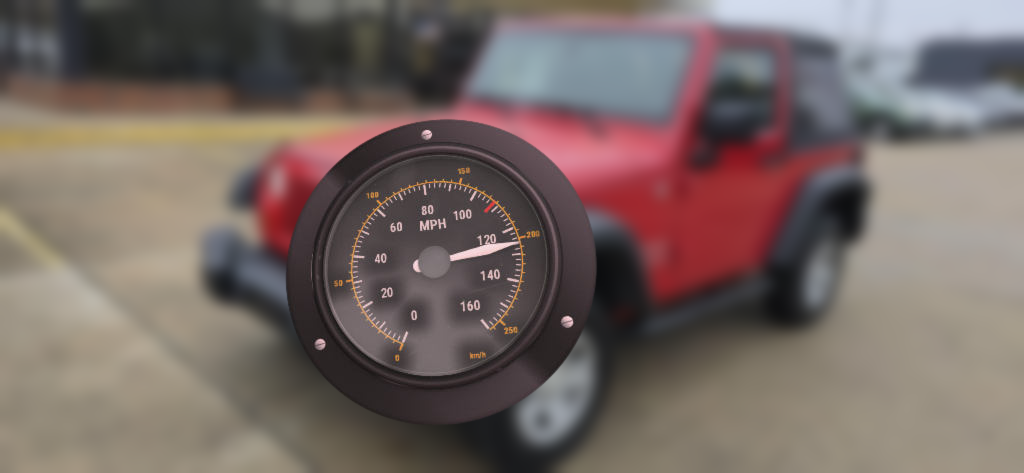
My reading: 126 (mph)
